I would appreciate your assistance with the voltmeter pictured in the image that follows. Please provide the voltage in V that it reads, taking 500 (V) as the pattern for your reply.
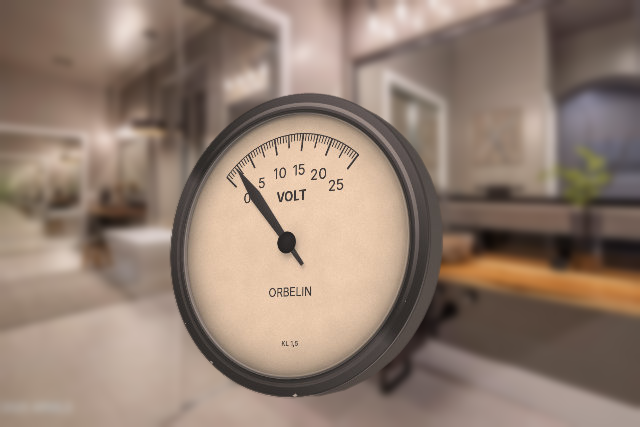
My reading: 2.5 (V)
